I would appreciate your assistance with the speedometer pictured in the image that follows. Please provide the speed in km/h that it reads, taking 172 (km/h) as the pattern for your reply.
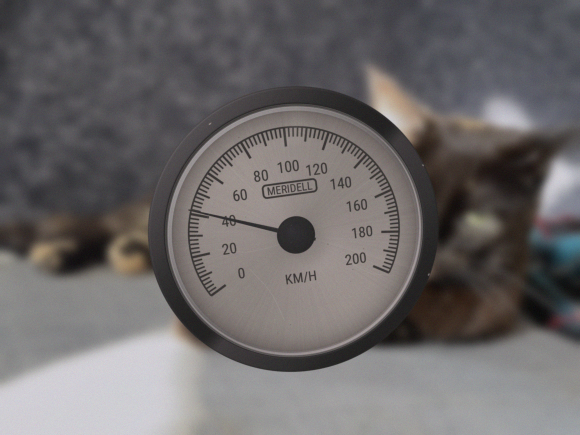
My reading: 42 (km/h)
